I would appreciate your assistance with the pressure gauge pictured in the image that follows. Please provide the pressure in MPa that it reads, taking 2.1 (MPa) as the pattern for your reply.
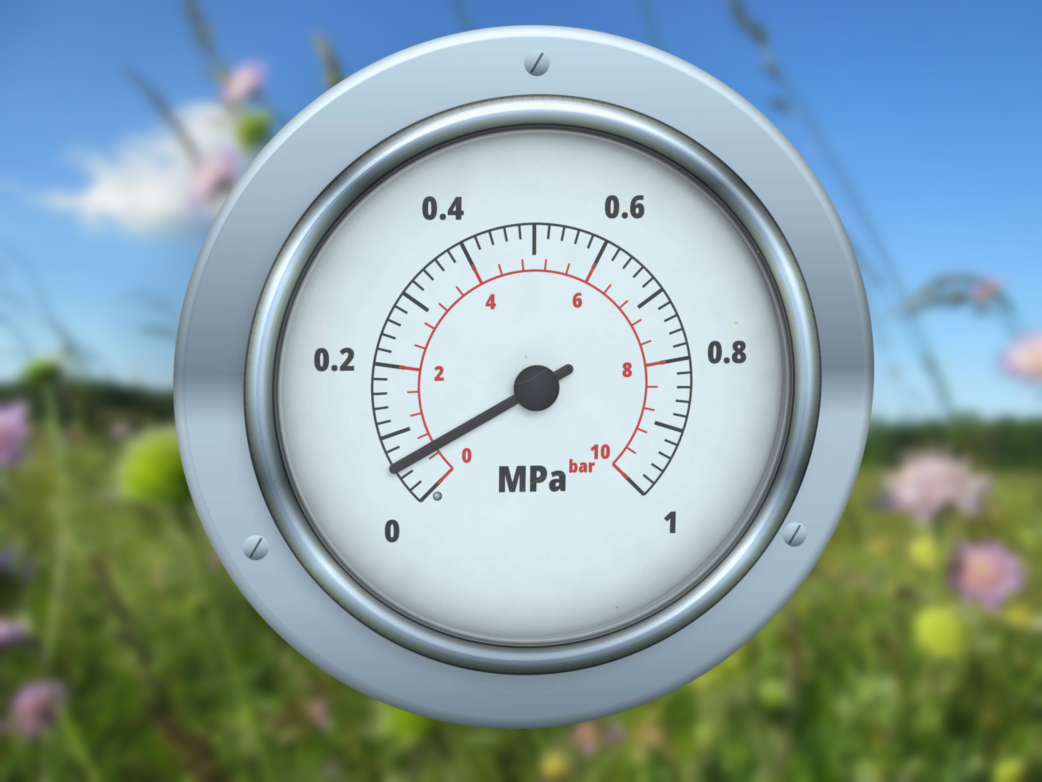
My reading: 0.06 (MPa)
